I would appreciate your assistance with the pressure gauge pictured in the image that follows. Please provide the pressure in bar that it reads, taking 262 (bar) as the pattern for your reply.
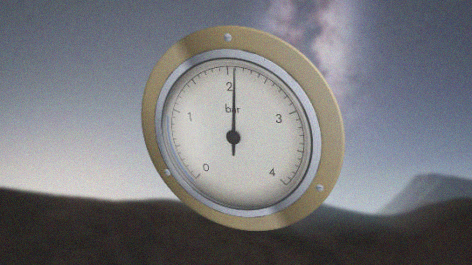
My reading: 2.1 (bar)
